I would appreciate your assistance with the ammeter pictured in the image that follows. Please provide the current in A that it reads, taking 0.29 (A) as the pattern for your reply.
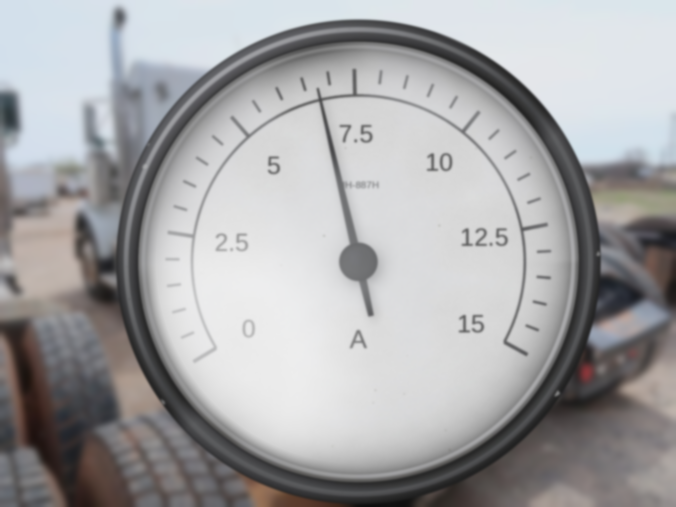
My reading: 6.75 (A)
